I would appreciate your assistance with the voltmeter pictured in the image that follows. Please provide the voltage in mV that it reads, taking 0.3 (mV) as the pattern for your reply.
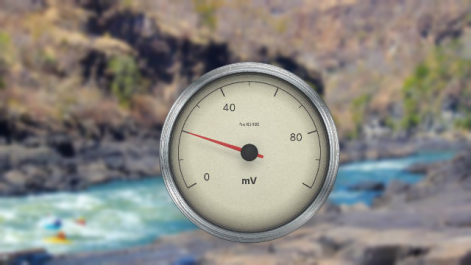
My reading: 20 (mV)
